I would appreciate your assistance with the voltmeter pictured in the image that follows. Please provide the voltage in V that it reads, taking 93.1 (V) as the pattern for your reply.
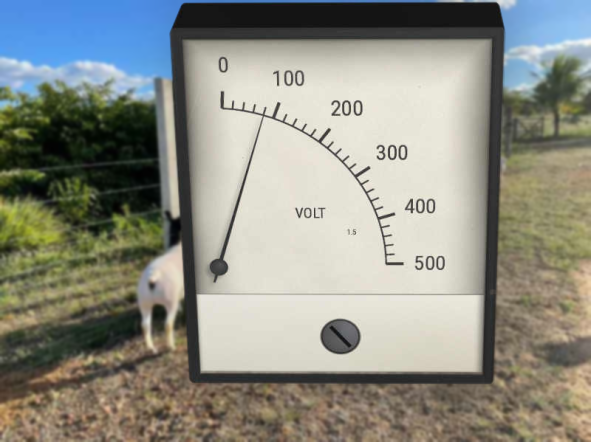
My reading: 80 (V)
